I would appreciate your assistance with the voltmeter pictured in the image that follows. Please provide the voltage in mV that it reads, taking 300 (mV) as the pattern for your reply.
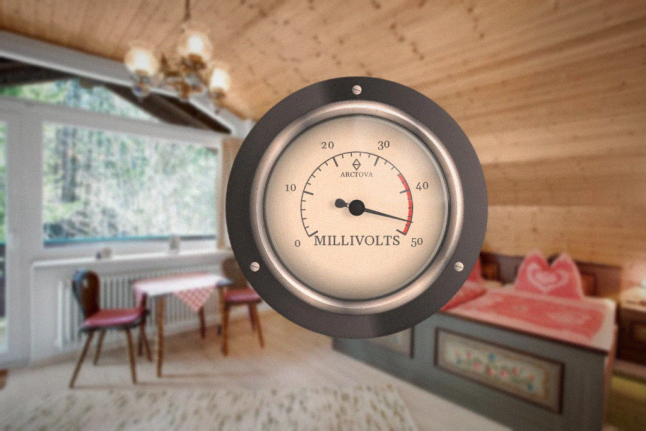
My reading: 47 (mV)
